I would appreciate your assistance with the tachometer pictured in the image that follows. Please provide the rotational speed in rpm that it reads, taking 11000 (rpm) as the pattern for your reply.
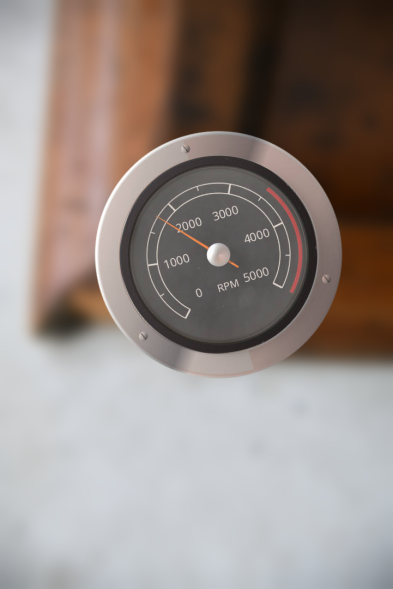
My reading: 1750 (rpm)
